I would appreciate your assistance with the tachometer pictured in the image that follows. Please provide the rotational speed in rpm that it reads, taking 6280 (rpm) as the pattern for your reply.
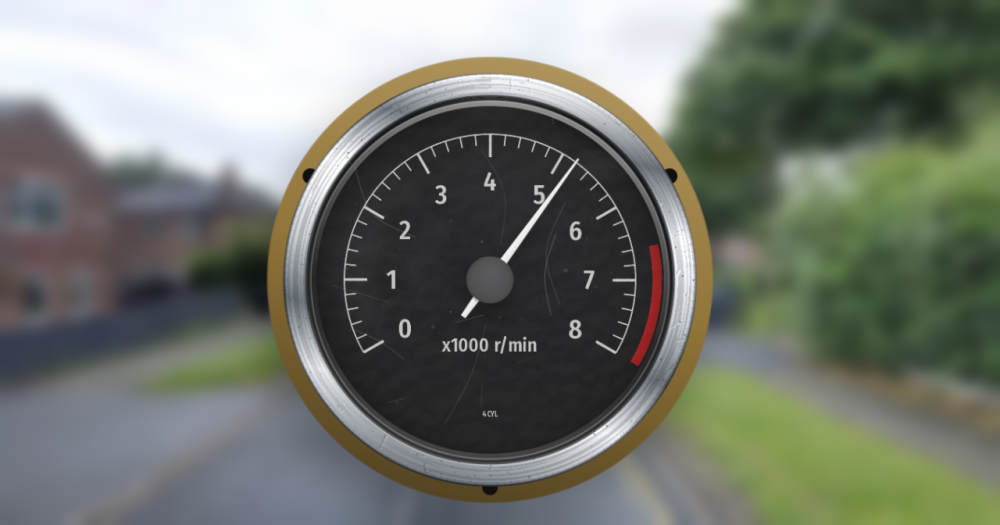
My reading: 5200 (rpm)
